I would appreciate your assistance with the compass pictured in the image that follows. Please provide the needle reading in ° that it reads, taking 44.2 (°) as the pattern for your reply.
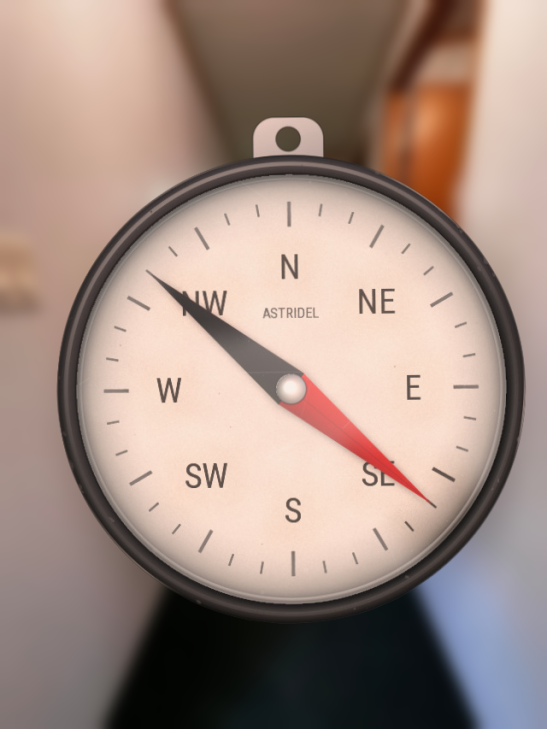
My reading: 130 (°)
